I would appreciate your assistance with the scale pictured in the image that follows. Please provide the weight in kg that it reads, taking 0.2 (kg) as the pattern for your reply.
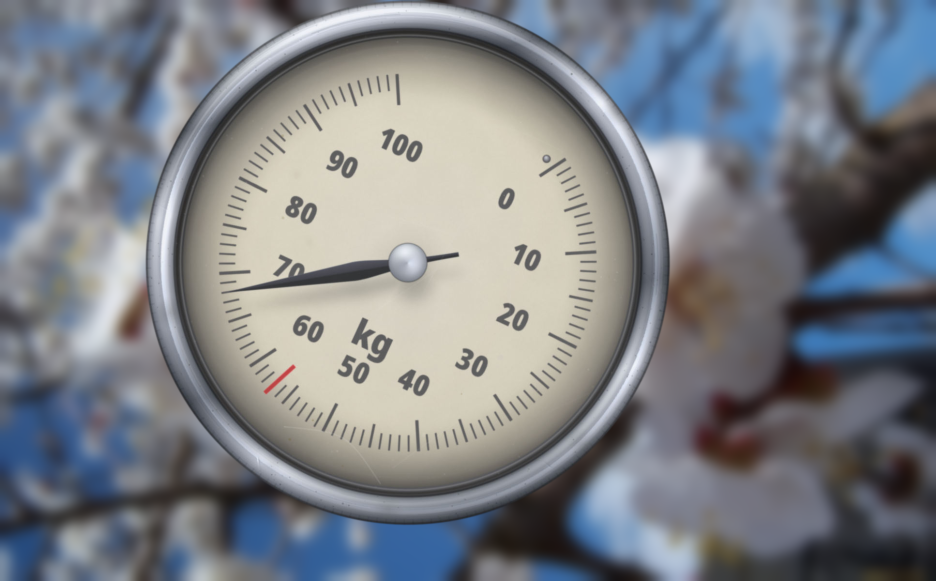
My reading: 68 (kg)
